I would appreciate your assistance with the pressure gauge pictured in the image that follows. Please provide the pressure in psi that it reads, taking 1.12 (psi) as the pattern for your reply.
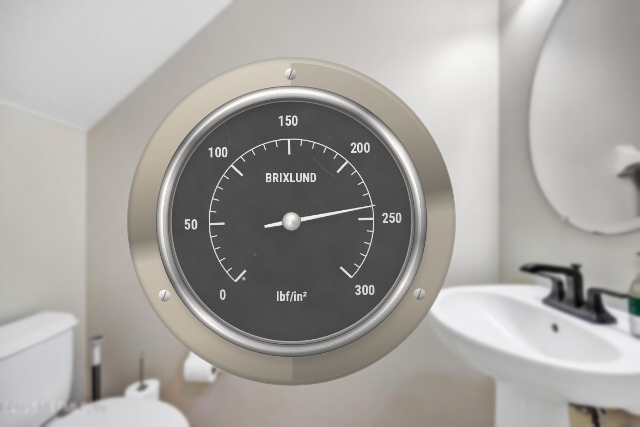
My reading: 240 (psi)
